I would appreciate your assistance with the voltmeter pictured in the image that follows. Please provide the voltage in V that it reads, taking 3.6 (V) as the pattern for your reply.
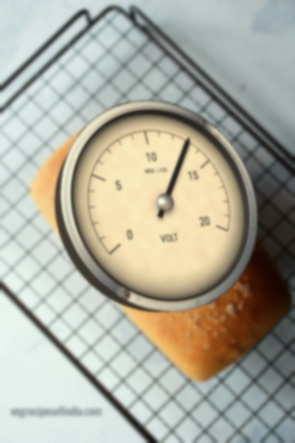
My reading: 13 (V)
